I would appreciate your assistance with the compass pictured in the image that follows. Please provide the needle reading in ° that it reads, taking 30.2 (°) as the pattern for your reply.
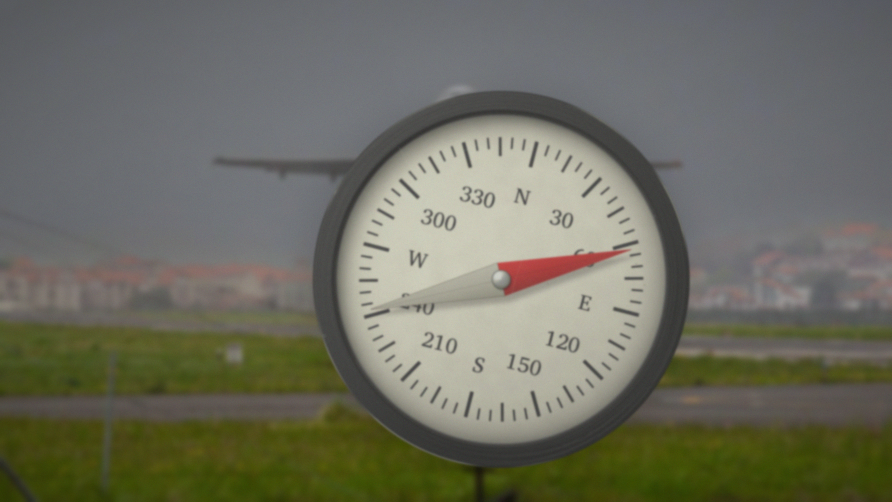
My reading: 62.5 (°)
